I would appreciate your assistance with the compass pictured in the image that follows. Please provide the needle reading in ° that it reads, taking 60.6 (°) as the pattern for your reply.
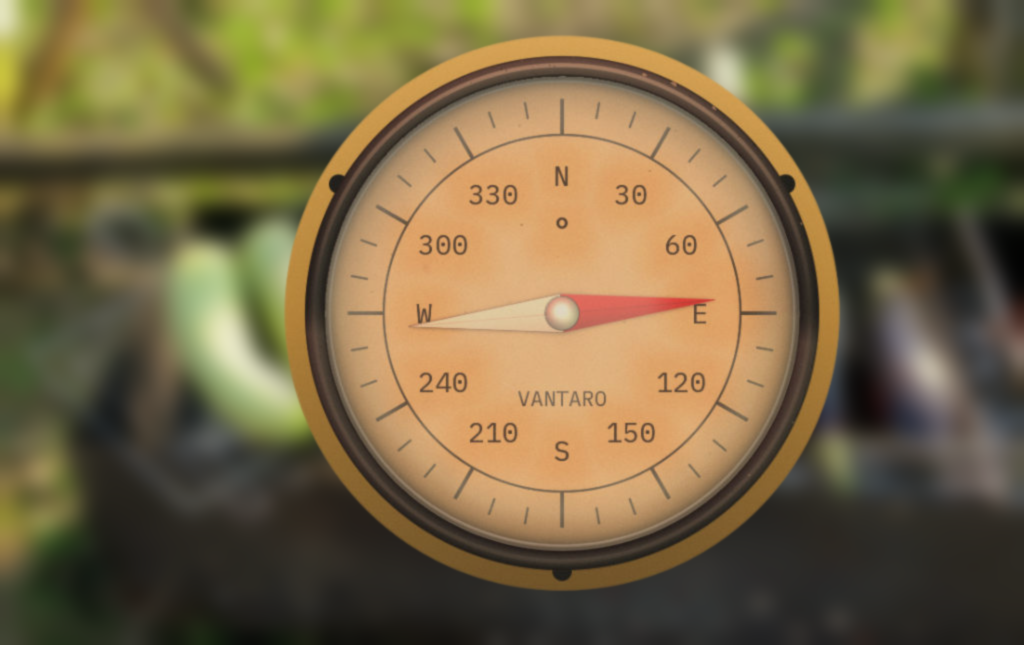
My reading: 85 (°)
